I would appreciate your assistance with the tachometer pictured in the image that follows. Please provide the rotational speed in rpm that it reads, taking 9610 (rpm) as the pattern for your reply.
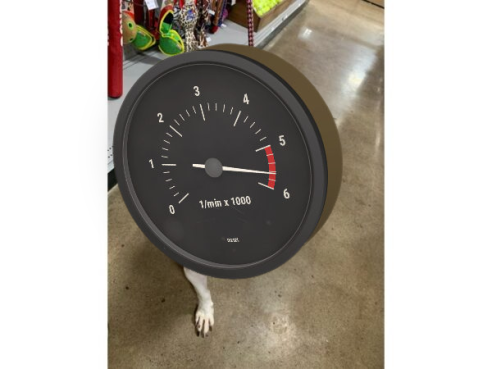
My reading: 5600 (rpm)
